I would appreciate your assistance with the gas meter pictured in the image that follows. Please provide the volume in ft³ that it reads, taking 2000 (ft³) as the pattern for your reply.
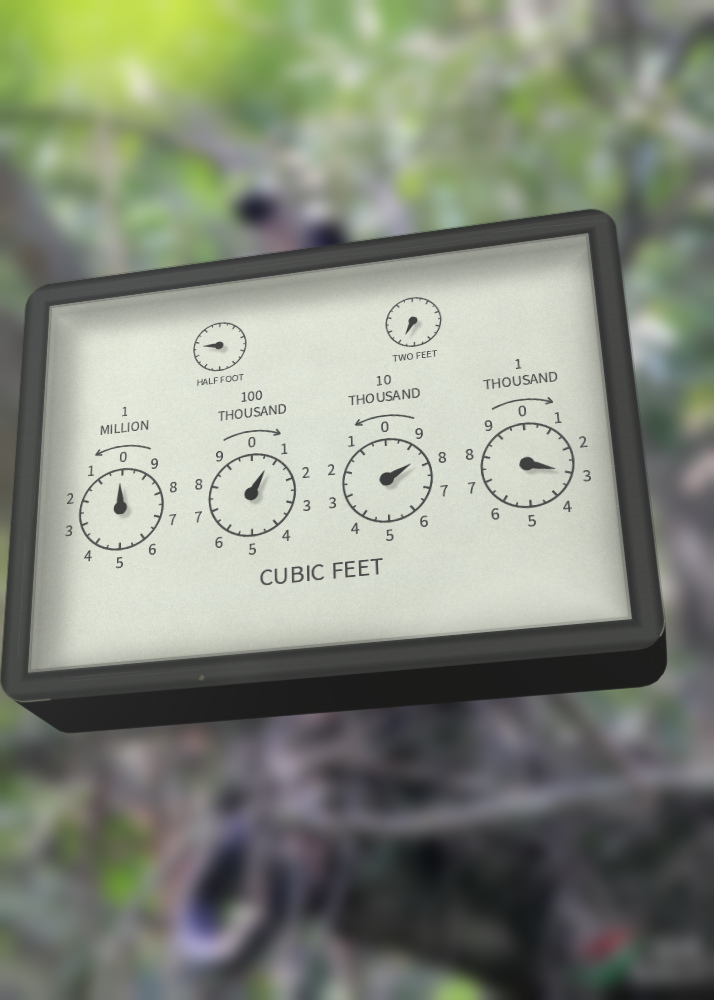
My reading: 8300 (ft³)
